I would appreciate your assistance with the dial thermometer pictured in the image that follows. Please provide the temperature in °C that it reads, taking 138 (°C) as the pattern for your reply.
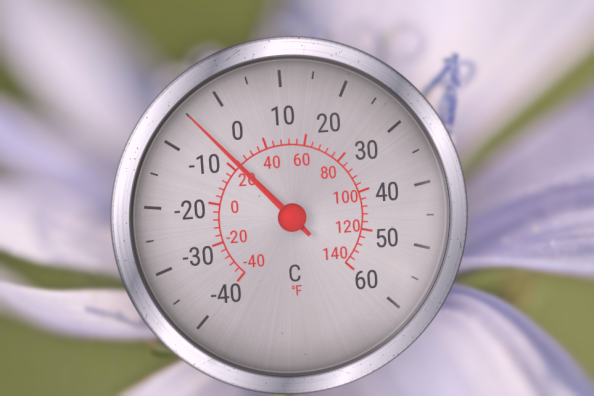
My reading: -5 (°C)
